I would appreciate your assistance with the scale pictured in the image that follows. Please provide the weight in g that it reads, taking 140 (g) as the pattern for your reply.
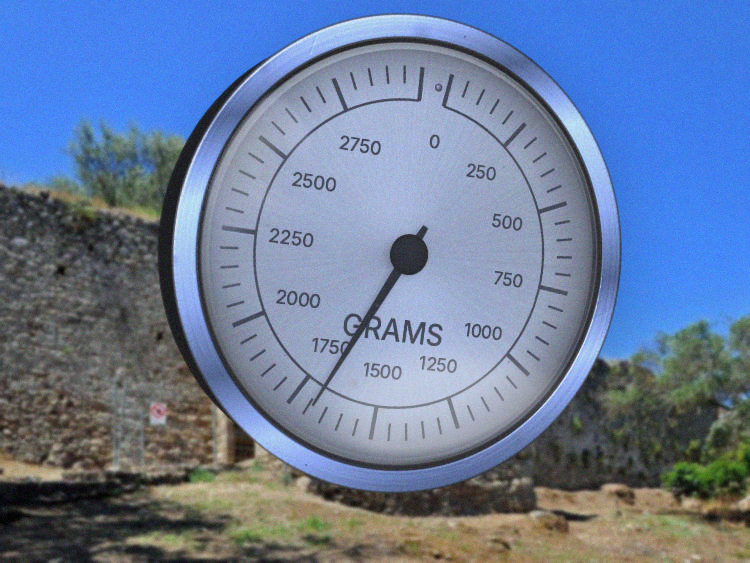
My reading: 1700 (g)
